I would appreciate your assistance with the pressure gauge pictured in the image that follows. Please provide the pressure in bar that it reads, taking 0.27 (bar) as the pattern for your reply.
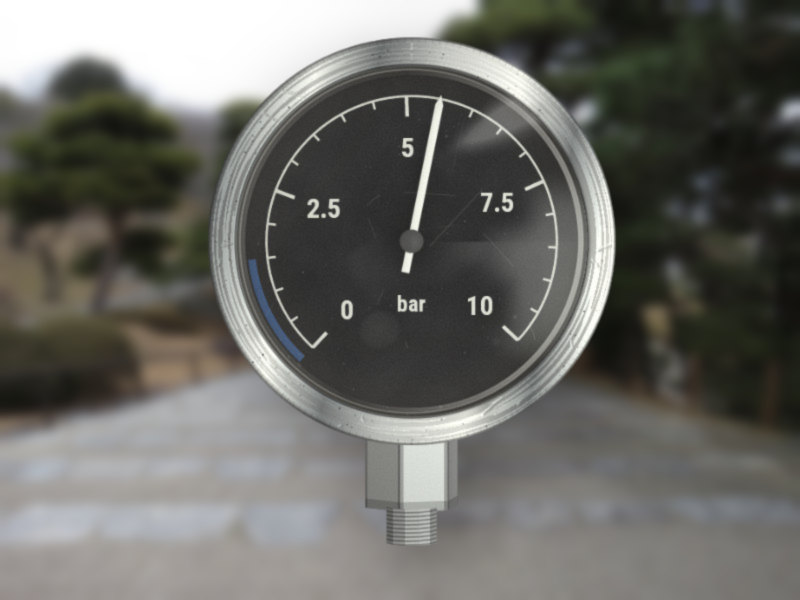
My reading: 5.5 (bar)
